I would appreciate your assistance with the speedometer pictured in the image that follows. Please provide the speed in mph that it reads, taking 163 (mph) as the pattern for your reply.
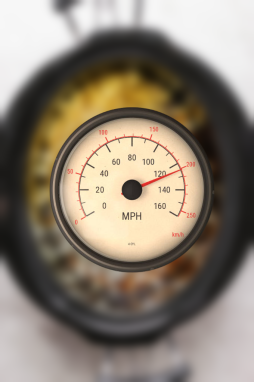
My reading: 125 (mph)
